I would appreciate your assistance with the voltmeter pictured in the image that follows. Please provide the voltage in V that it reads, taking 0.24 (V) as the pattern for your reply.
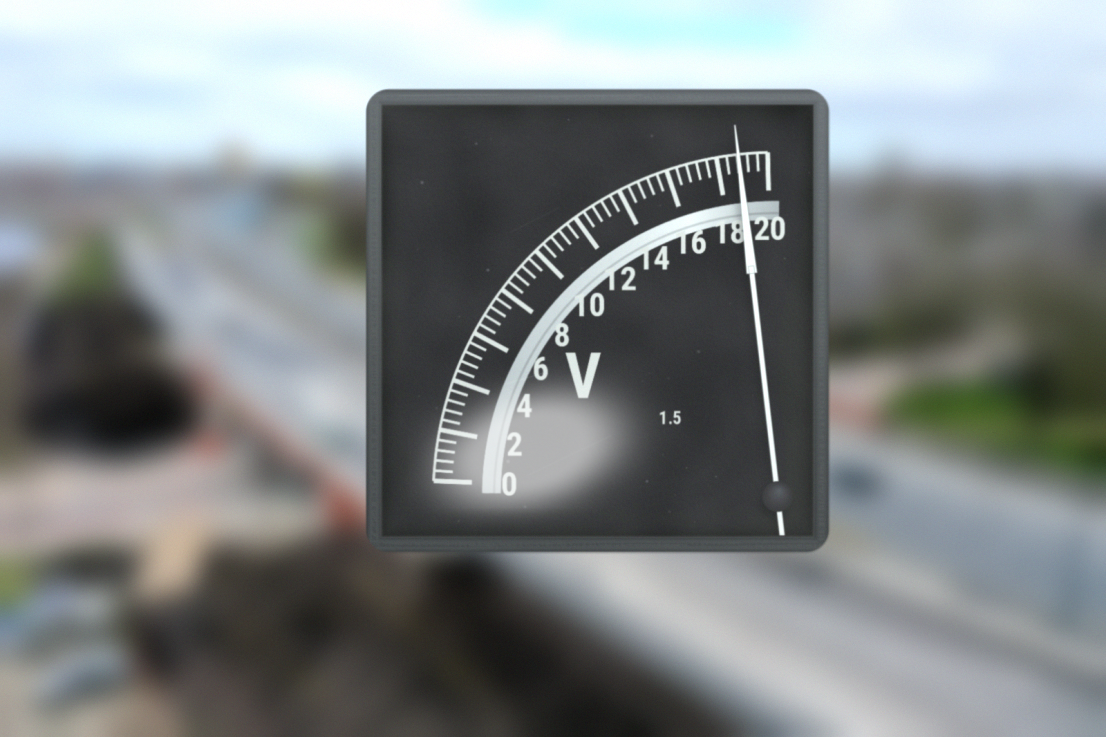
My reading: 18.8 (V)
